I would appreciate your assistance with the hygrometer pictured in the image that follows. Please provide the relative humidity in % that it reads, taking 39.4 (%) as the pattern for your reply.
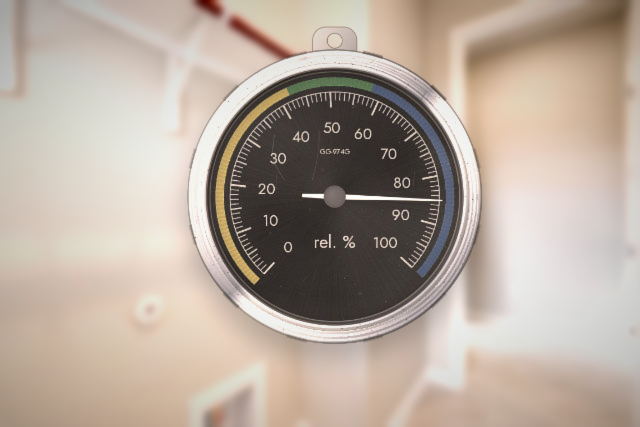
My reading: 85 (%)
